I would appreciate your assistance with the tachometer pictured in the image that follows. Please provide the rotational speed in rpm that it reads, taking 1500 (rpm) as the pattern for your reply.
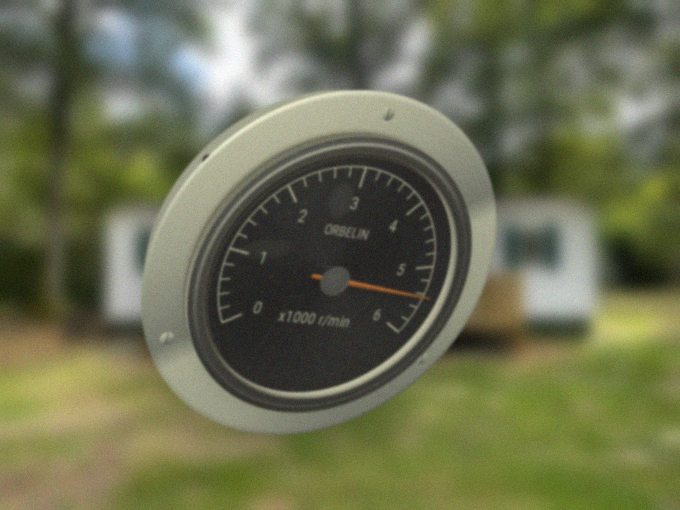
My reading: 5400 (rpm)
